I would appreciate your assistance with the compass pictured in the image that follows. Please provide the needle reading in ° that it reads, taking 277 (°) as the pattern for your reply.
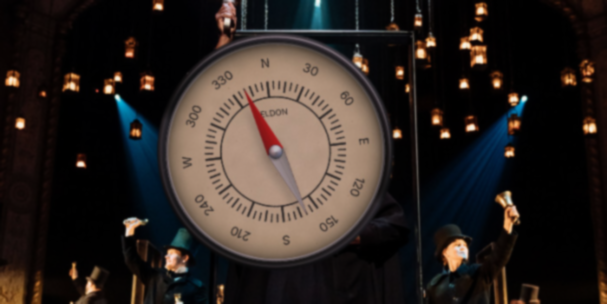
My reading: 340 (°)
